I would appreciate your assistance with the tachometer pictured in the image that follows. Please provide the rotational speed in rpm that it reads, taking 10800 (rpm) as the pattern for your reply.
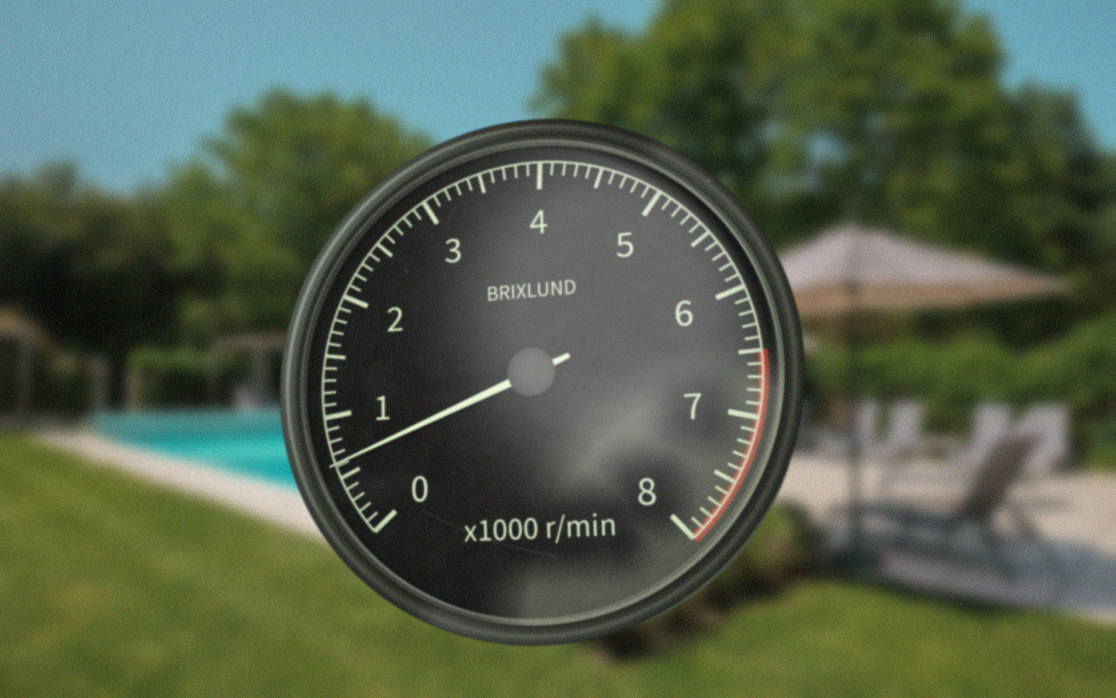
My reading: 600 (rpm)
